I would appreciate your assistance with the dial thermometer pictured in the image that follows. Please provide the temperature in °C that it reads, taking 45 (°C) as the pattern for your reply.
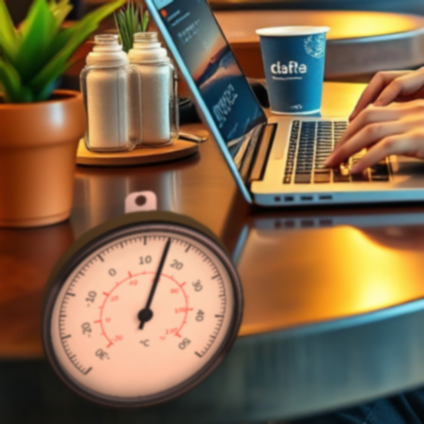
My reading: 15 (°C)
